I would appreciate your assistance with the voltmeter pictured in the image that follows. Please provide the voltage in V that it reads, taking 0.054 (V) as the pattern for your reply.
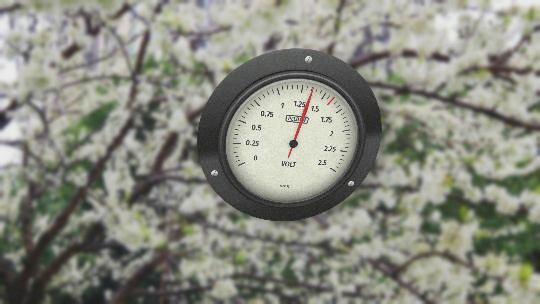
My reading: 1.35 (V)
